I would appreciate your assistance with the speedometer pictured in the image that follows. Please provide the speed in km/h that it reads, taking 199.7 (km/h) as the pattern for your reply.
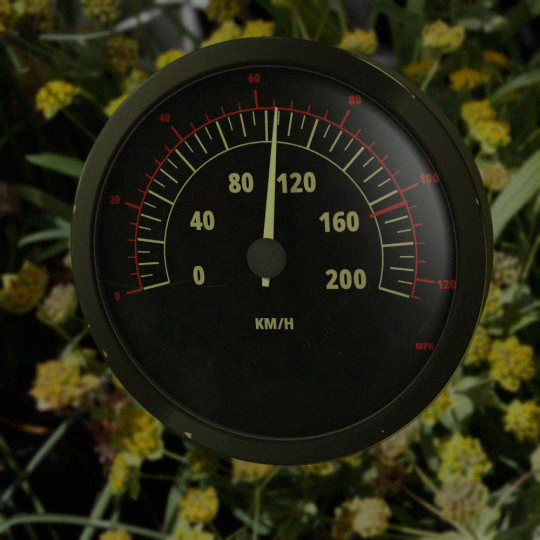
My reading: 105 (km/h)
